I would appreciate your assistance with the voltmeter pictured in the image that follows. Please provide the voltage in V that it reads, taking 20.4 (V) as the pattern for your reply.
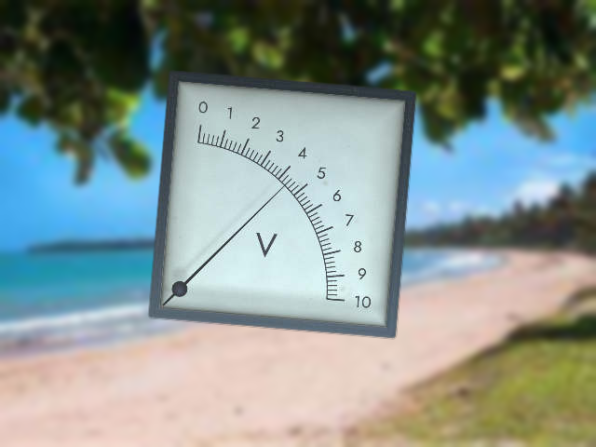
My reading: 4.4 (V)
